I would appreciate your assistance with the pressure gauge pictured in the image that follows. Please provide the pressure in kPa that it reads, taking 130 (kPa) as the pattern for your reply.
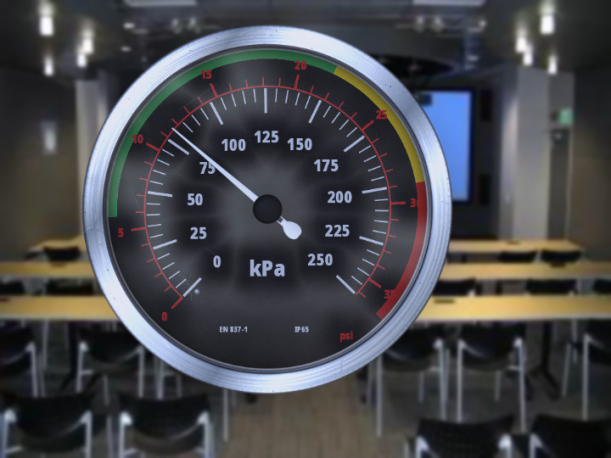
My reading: 80 (kPa)
